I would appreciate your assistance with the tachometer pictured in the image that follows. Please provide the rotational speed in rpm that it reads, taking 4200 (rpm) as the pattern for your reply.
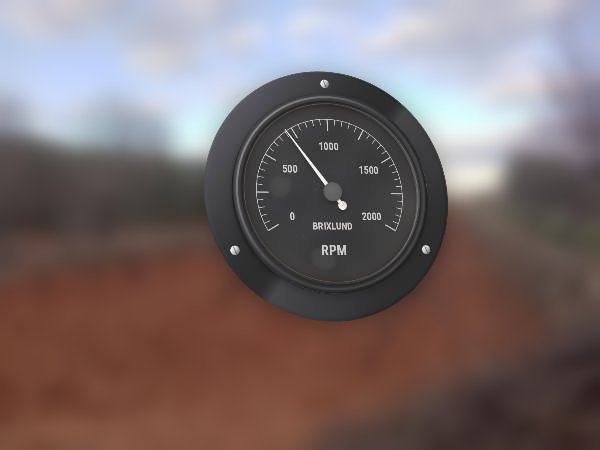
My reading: 700 (rpm)
